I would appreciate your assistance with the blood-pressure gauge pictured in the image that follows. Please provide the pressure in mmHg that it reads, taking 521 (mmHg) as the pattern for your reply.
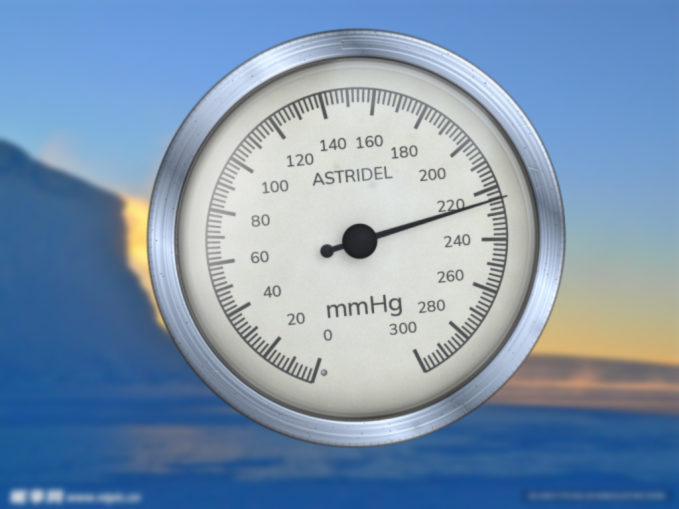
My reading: 224 (mmHg)
